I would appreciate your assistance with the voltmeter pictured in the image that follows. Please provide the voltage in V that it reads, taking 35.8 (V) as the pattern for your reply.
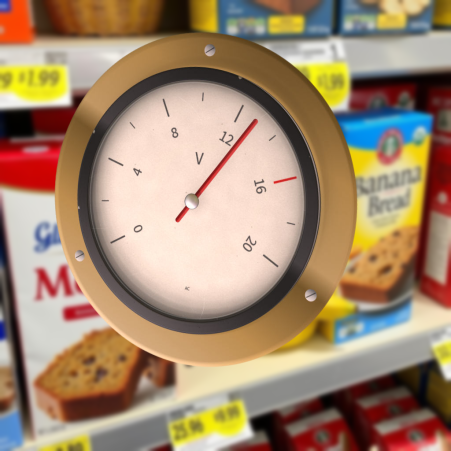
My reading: 13 (V)
